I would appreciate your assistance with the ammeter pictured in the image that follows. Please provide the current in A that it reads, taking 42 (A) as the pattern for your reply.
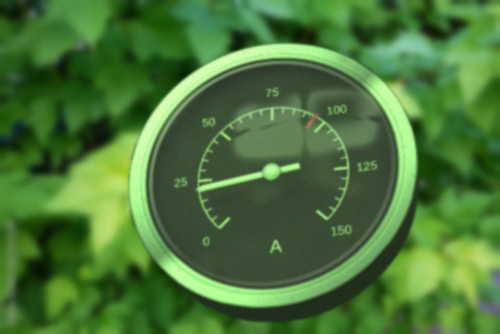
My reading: 20 (A)
